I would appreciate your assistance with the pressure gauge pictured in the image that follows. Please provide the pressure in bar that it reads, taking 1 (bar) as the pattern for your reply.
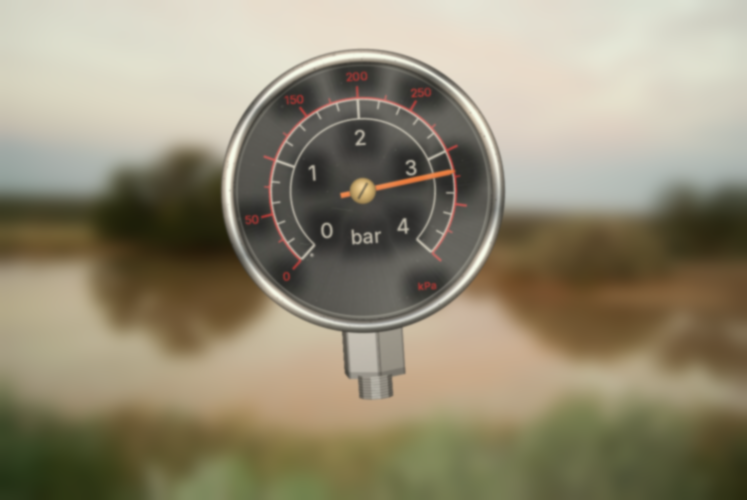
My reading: 3.2 (bar)
